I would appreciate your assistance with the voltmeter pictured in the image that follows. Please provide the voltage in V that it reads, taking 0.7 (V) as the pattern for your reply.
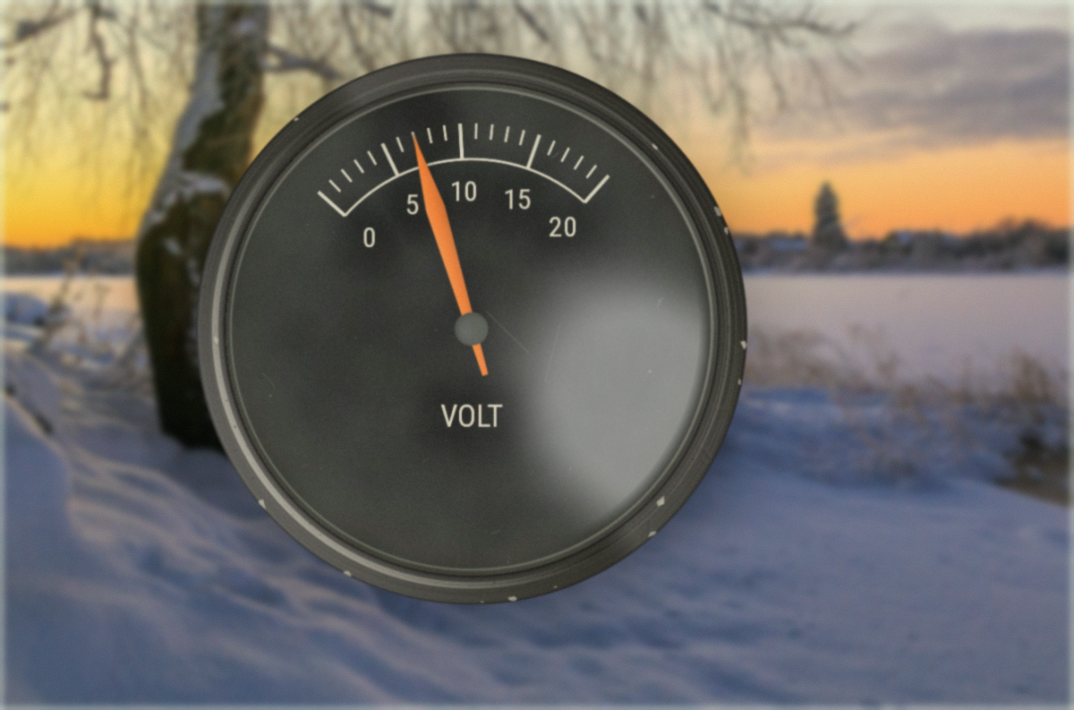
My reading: 7 (V)
